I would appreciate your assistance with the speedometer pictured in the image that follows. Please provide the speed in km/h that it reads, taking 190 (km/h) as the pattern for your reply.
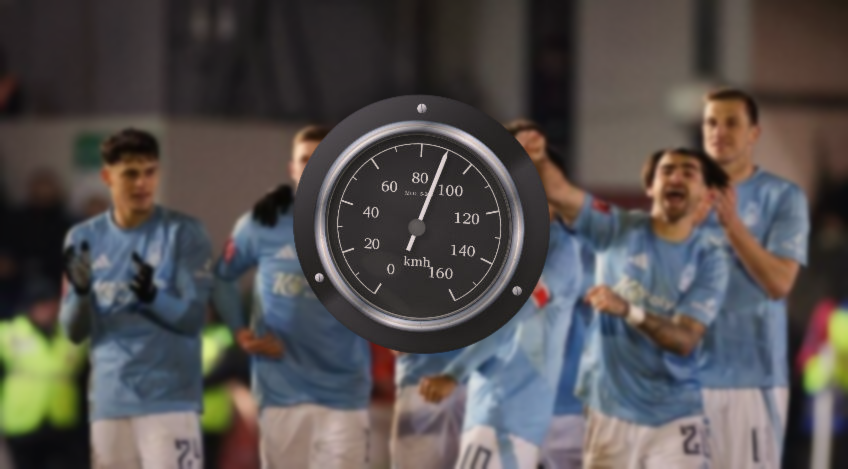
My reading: 90 (km/h)
